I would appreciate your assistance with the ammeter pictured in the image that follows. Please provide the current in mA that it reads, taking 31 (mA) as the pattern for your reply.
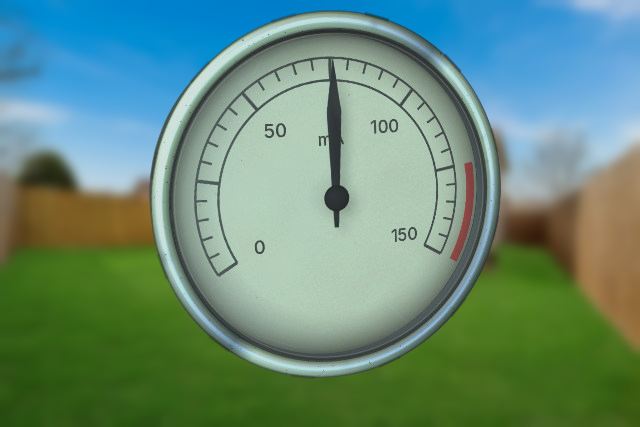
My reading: 75 (mA)
